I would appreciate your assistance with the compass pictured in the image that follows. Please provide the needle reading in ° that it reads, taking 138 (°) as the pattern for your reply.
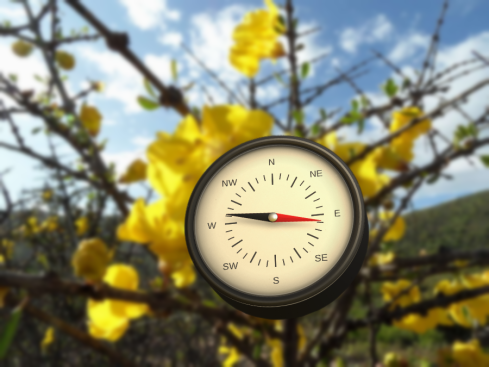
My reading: 100 (°)
